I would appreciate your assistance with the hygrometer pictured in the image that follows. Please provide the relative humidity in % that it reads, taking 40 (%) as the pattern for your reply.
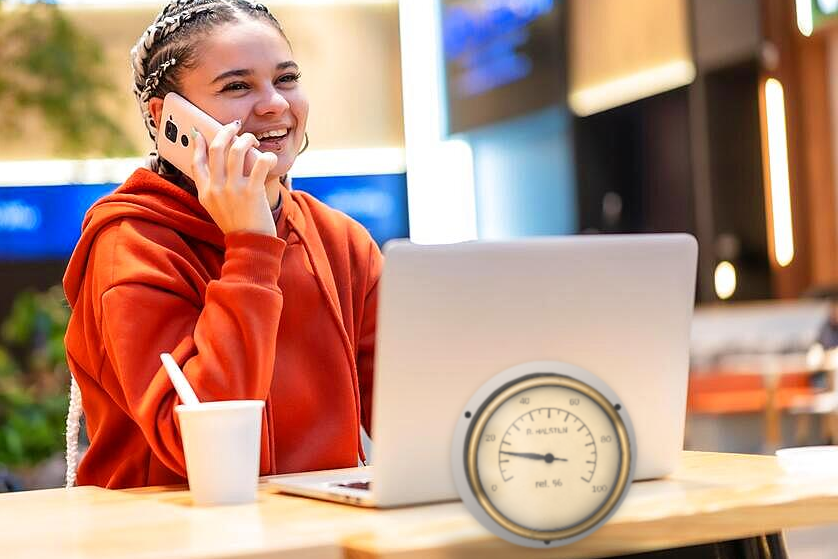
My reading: 15 (%)
